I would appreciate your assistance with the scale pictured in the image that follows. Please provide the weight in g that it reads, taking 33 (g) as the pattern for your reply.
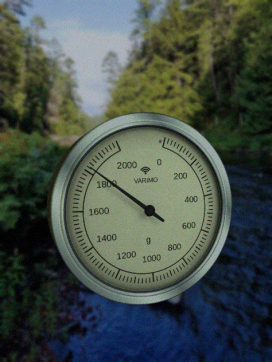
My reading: 1820 (g)
